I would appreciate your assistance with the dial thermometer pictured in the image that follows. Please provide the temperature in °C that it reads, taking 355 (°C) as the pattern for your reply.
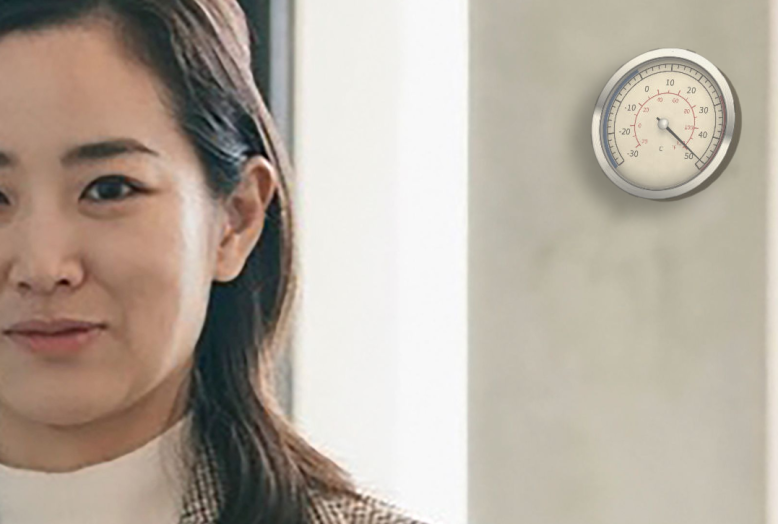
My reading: 48 (°C)
